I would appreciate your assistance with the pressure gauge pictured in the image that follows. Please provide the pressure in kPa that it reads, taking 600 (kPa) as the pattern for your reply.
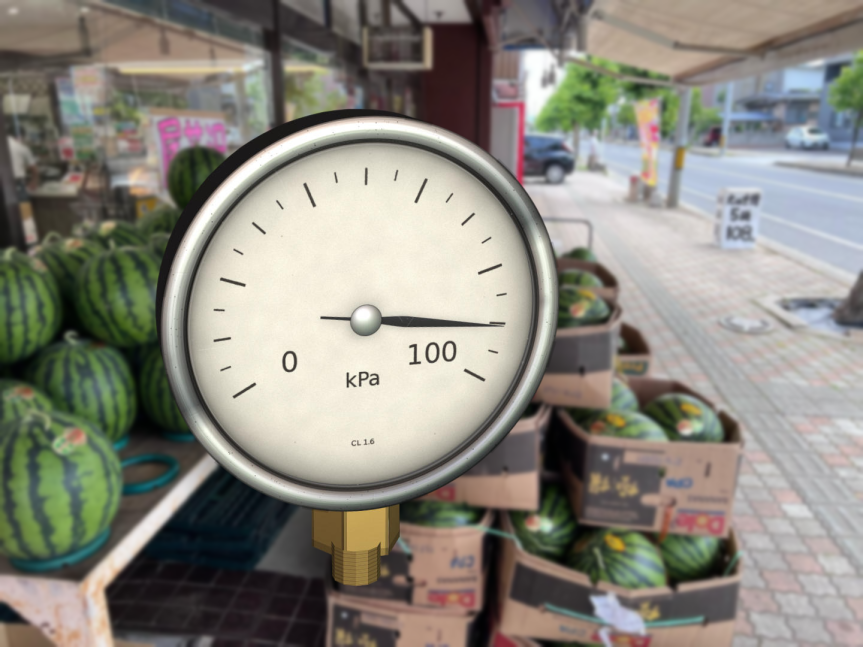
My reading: 90 (kPa)
